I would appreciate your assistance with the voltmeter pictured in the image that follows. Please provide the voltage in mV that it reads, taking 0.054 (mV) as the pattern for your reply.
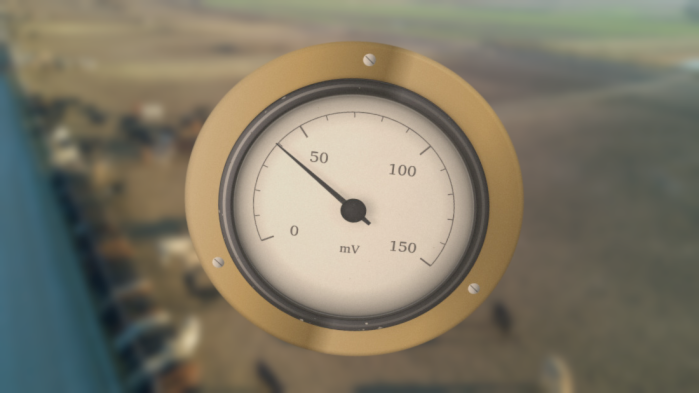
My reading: 40 (mV)
